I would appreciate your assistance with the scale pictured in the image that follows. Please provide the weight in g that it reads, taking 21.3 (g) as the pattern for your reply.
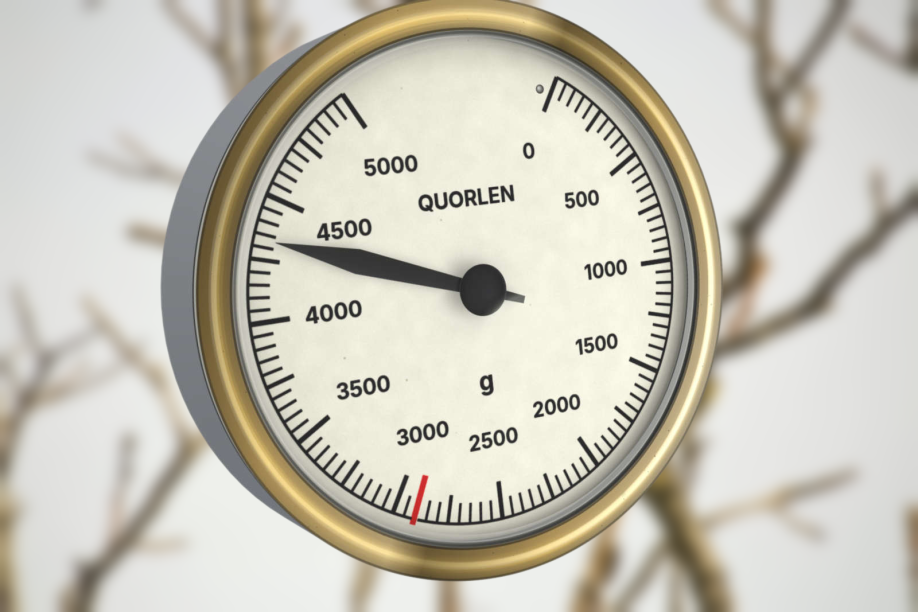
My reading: 4325 (g)
